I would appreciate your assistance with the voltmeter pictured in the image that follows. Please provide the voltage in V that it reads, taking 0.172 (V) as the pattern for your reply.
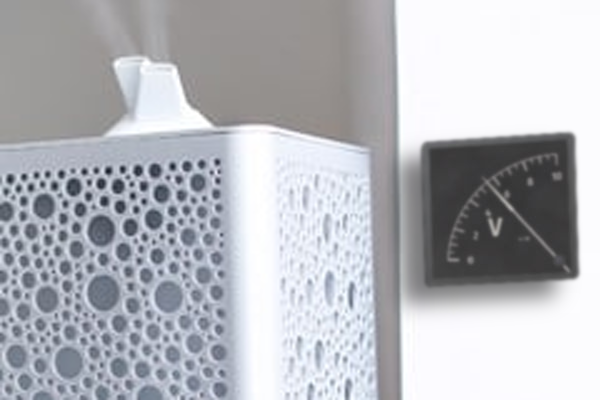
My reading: 5.5 (V)
